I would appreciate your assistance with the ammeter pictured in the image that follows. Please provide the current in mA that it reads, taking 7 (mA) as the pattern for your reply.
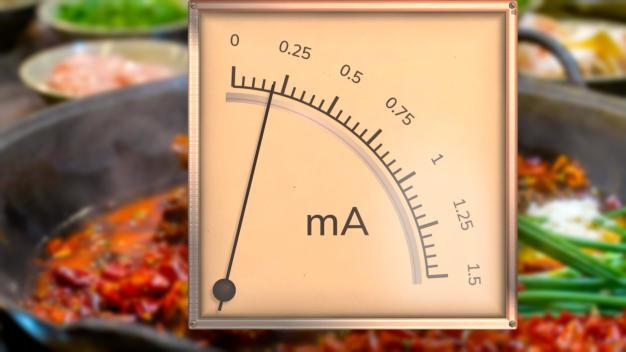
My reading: 0.2 (mA)
